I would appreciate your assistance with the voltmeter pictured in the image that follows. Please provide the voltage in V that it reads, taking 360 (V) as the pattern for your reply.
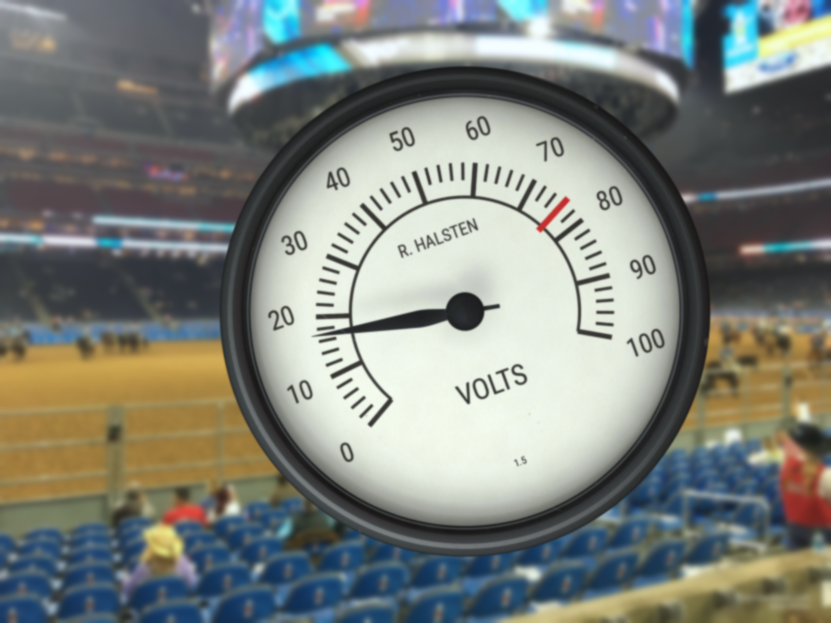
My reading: 17 (V)
